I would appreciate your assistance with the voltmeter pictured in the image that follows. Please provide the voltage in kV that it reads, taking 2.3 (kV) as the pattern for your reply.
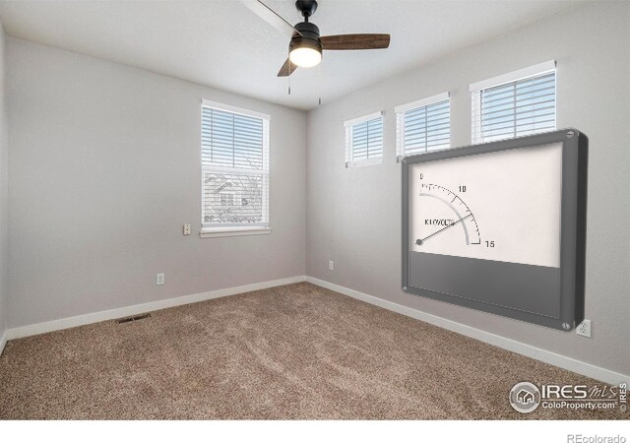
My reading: 12.5 (kV)
